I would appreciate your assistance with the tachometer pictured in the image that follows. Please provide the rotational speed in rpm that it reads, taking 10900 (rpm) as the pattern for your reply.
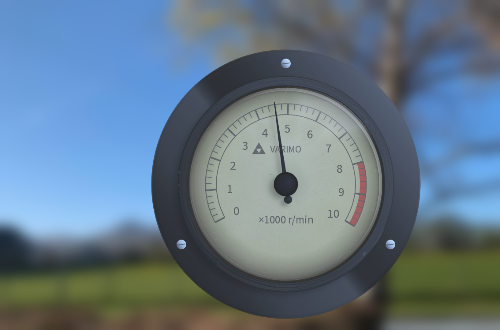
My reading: 4600 (rpm)
